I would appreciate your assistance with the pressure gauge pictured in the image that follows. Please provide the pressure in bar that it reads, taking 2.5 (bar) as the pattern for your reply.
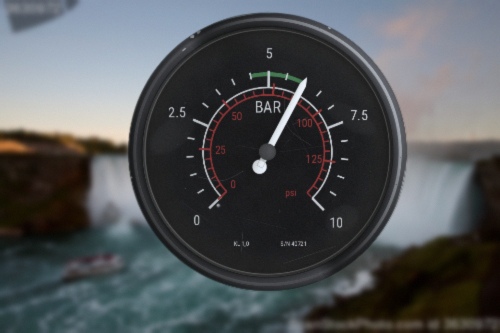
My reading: 6 (bar)
